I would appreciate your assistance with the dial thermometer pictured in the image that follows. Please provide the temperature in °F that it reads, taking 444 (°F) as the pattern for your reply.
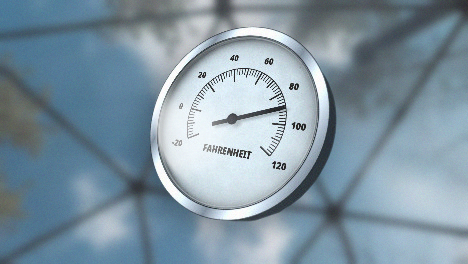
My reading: 90 (°F)
